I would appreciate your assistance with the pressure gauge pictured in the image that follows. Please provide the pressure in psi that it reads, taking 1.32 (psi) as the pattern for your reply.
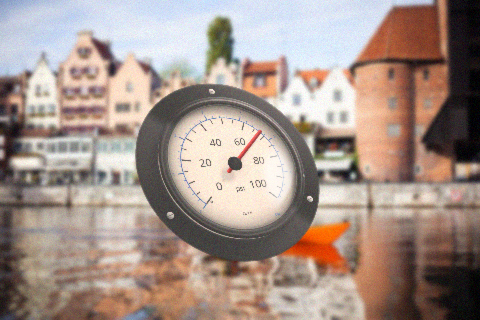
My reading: 67.5 (psi)
